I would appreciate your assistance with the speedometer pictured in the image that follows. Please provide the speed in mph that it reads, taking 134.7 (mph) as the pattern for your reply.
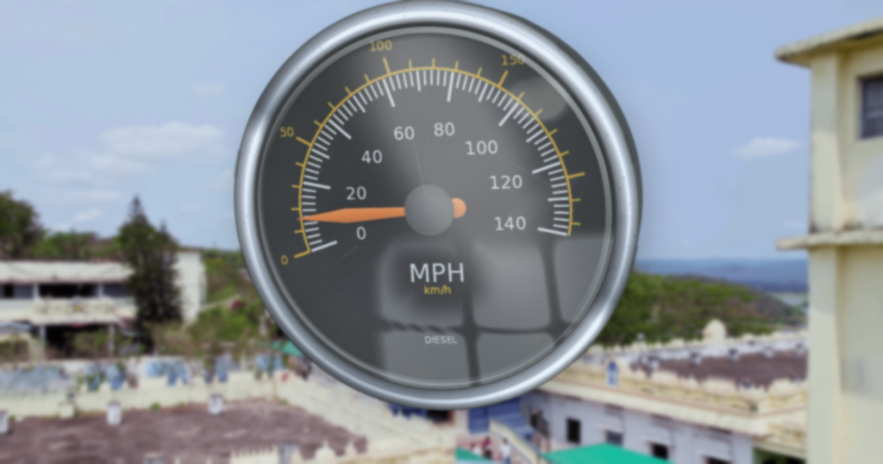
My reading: 10 (mph)
